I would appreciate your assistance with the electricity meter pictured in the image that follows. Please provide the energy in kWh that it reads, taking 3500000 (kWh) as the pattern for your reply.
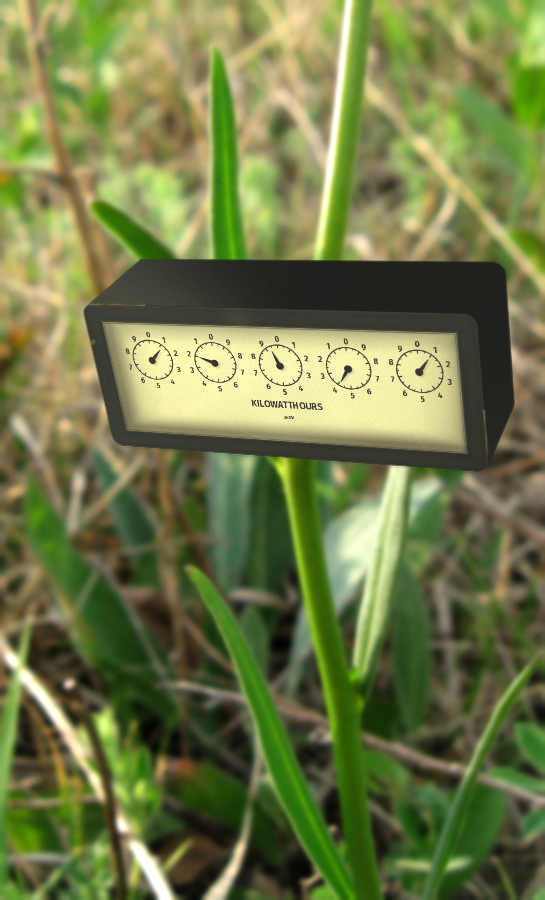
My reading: 11941 (kWh)
